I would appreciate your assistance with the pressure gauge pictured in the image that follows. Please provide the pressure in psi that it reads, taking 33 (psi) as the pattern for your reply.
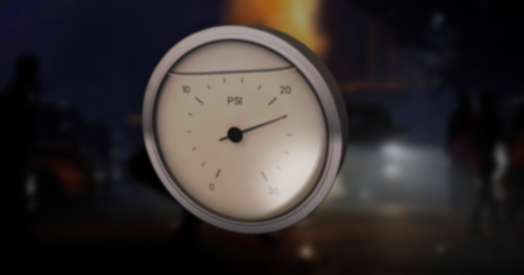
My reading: 22 (psi)
